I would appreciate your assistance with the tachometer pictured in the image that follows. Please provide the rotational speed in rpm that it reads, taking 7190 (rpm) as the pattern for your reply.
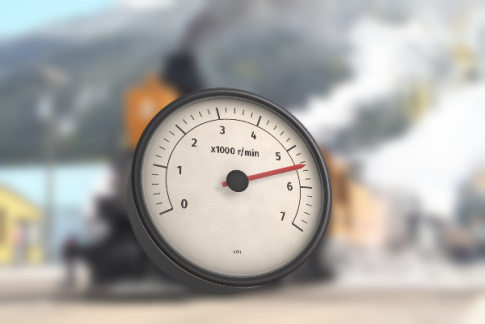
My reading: 5500 (rpm)
